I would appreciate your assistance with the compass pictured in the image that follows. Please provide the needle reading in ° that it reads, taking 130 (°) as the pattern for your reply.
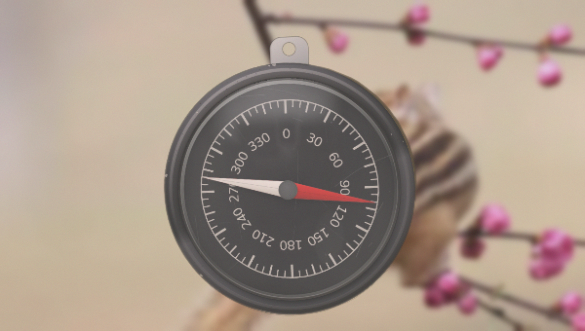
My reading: 100 (°)
